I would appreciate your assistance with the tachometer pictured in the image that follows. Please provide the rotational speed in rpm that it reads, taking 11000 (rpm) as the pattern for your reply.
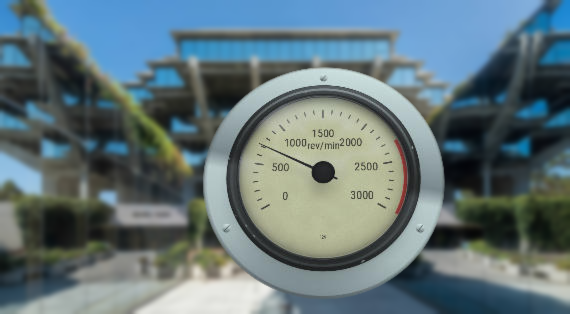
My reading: 700 (rpm)
